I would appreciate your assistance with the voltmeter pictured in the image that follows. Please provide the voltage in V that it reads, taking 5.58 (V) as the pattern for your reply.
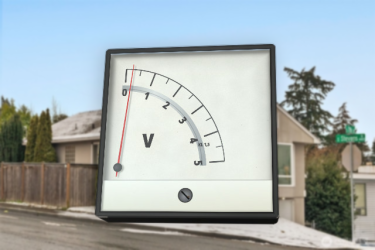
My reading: 0.25 (V)
